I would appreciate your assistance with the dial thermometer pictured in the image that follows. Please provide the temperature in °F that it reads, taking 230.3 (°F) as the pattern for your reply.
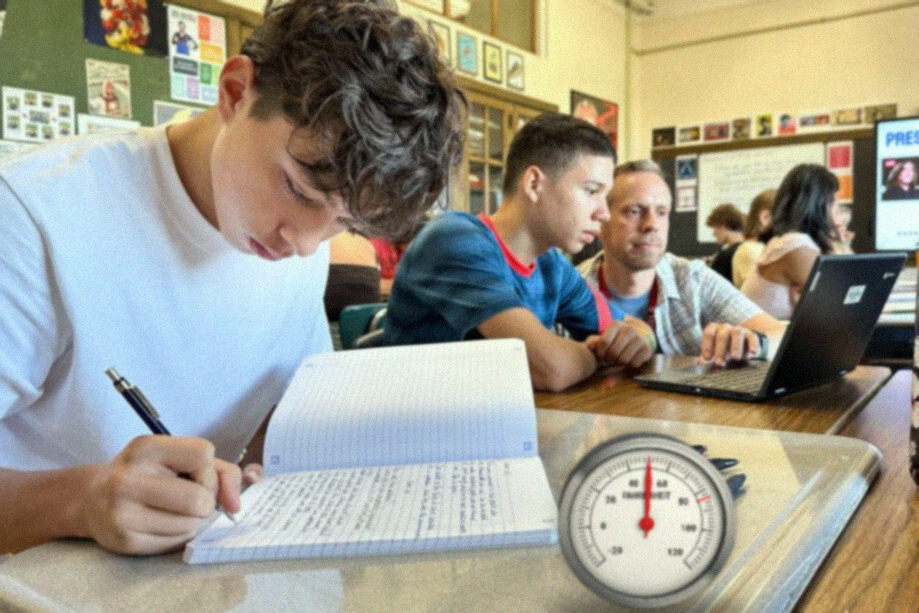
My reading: 50 (°F)
